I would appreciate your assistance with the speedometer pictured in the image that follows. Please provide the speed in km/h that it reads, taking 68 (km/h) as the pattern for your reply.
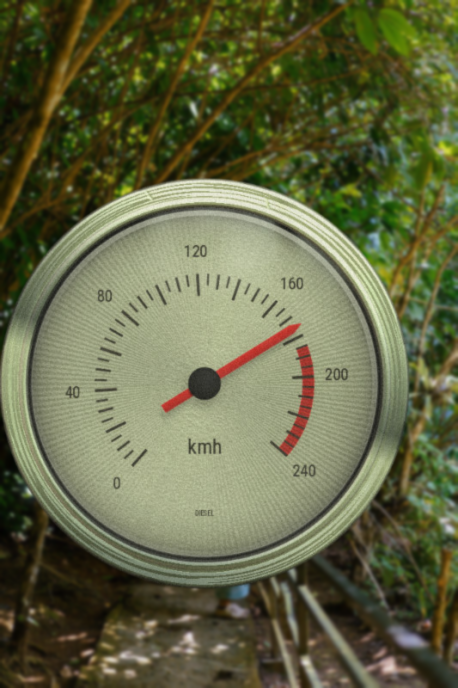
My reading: 175 (km/h)
